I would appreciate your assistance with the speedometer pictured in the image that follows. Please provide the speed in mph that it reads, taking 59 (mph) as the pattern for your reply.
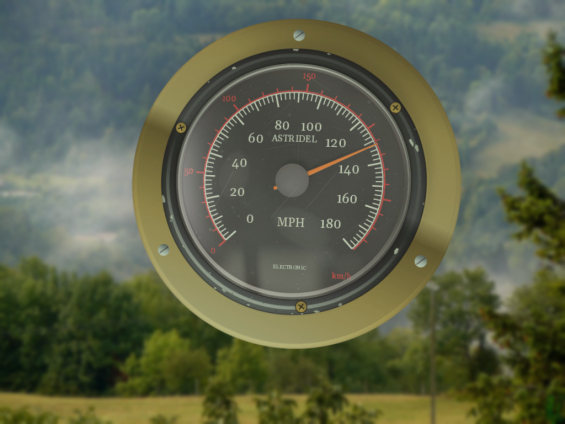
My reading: 132 (mph)
